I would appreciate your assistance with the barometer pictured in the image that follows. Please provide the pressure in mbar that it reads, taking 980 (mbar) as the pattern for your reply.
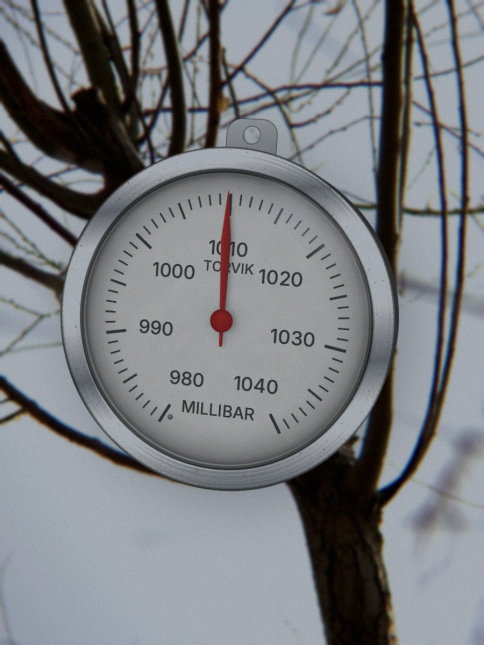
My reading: 1010 (mbar)
